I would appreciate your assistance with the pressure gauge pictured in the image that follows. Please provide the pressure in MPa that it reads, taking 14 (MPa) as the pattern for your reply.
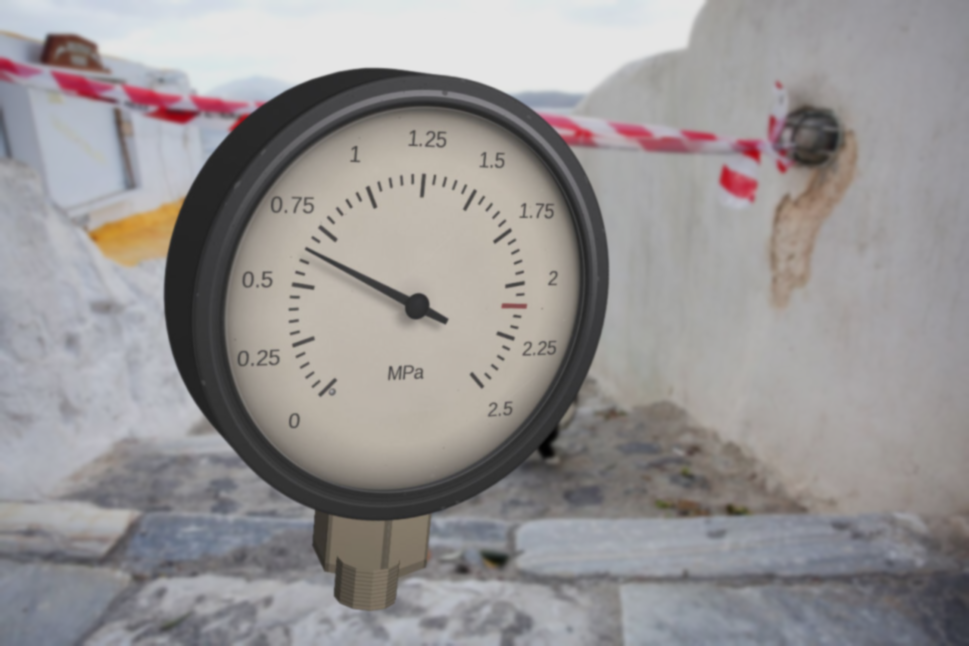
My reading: 0.65 (MPa)
